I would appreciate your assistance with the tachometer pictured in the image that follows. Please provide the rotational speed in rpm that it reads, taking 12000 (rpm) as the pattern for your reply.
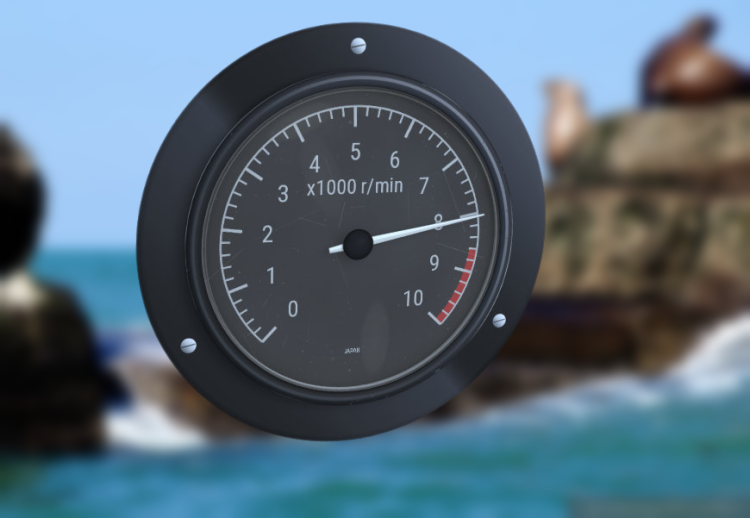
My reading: 8000 (rpm)
